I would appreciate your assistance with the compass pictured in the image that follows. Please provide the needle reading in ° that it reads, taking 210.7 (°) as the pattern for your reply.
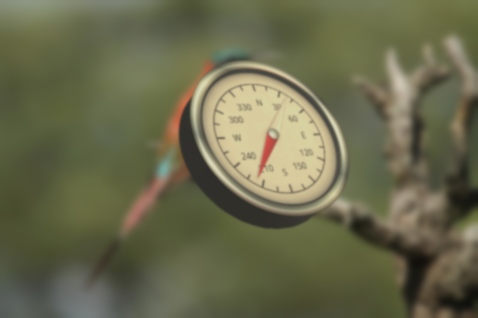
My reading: 217.5 (°)
